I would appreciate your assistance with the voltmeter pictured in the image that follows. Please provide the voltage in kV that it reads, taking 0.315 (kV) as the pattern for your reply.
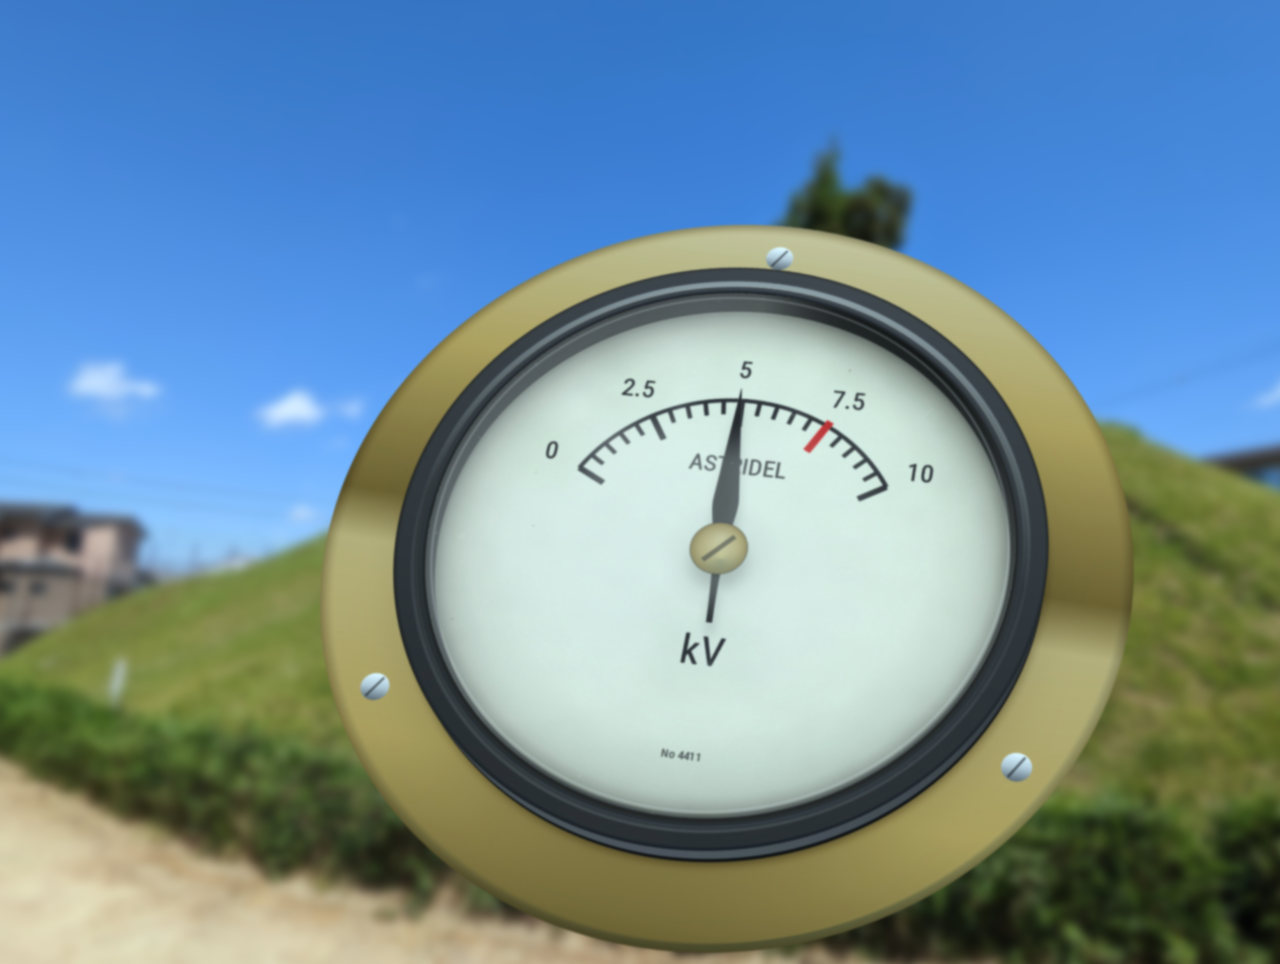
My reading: 5 (kV)
